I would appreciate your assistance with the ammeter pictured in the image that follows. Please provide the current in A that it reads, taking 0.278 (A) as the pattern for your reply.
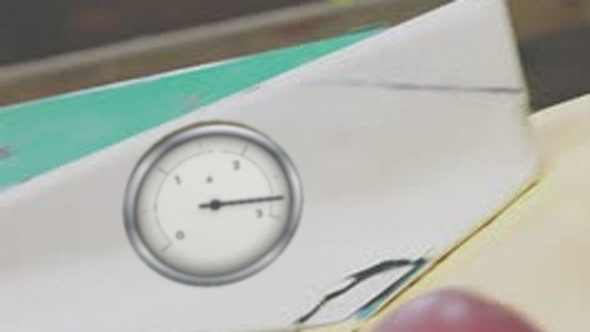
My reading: 2.75 (A)
